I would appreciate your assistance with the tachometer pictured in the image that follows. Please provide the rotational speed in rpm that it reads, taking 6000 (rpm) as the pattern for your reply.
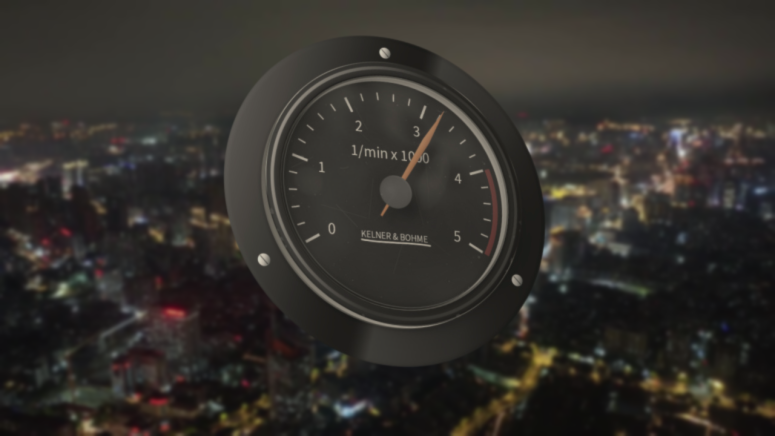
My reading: 3200 (rpm)
